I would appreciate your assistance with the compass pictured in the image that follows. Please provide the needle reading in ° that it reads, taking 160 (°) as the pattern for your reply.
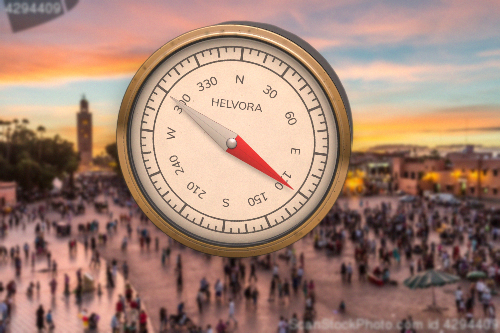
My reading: 120 (°)
